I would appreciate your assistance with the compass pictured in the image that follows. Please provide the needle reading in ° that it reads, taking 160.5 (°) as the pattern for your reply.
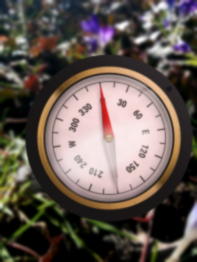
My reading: 0 (°)
